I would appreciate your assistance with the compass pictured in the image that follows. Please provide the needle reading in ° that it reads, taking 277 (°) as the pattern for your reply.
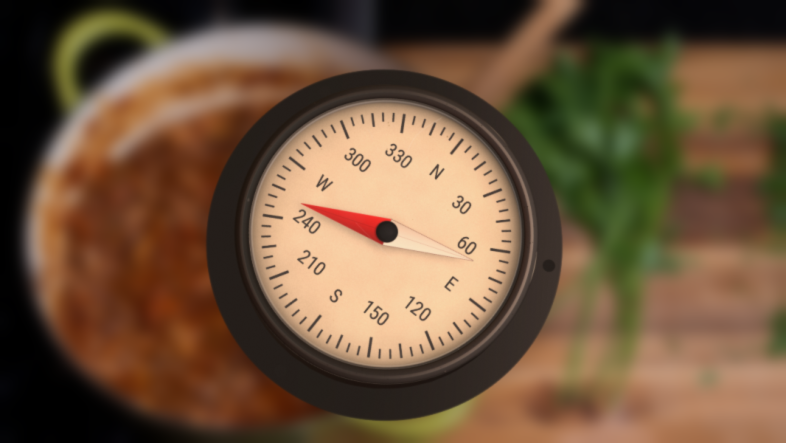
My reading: 250 (°)
